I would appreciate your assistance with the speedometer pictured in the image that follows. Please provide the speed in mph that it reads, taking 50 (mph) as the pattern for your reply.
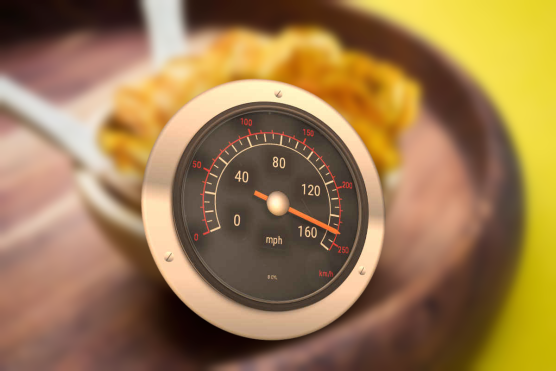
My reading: 150 (mph)
